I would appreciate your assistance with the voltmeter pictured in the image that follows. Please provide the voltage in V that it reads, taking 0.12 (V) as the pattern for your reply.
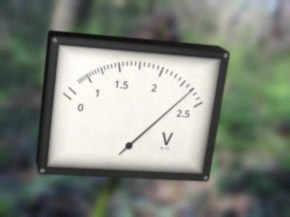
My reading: 2.35 (V)
